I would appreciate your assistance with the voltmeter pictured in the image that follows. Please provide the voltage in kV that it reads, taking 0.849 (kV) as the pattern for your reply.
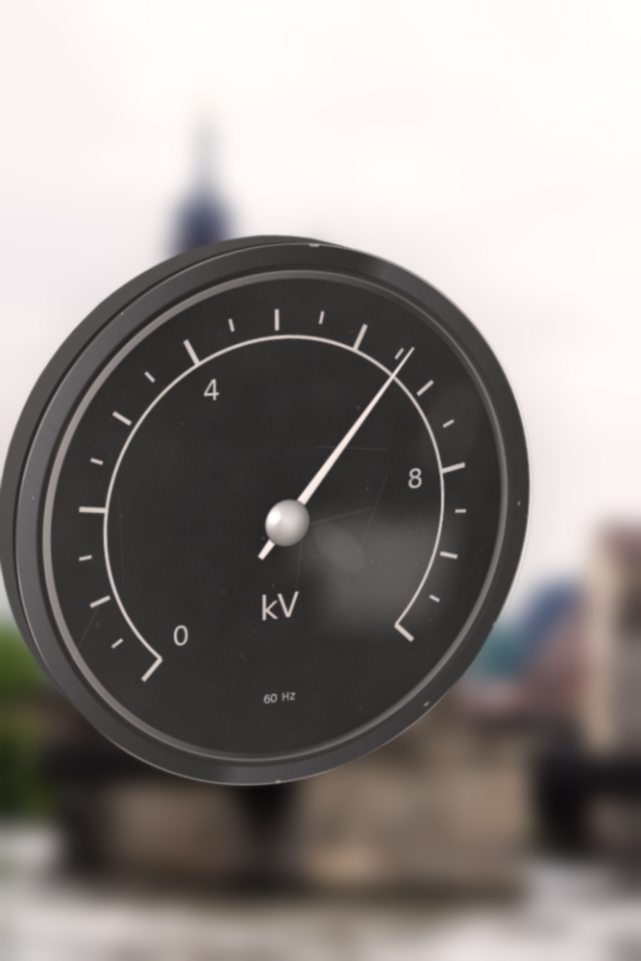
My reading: 6.5 (kV)
